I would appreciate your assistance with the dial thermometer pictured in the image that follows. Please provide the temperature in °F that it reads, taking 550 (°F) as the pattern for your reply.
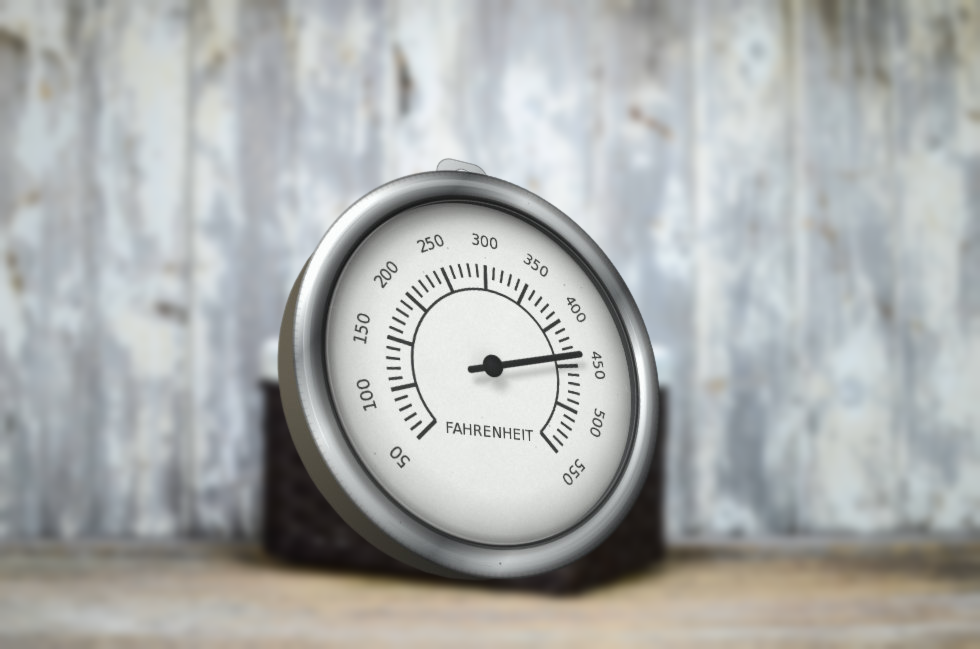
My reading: 440 (°F)
